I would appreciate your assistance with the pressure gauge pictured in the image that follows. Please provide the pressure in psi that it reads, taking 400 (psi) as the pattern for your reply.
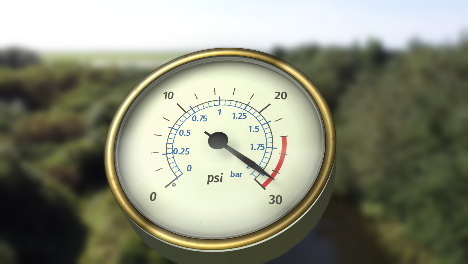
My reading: 29 (psi)
